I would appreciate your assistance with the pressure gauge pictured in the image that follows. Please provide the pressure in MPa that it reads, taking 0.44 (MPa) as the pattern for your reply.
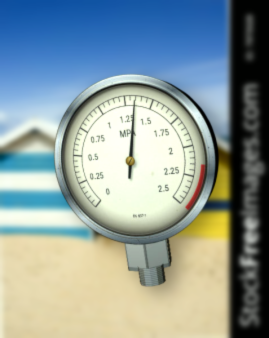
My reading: 1.35 (MPa)
